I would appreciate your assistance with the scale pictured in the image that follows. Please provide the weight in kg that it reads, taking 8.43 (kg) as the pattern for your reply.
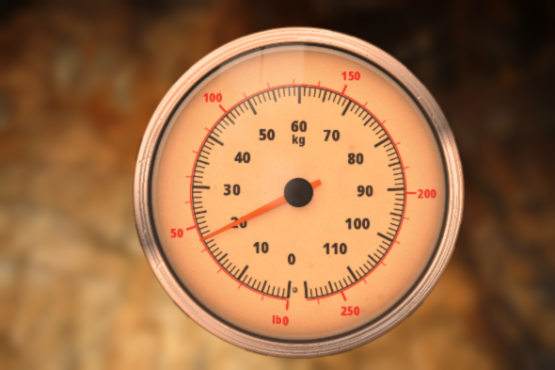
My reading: 20 (kg)
